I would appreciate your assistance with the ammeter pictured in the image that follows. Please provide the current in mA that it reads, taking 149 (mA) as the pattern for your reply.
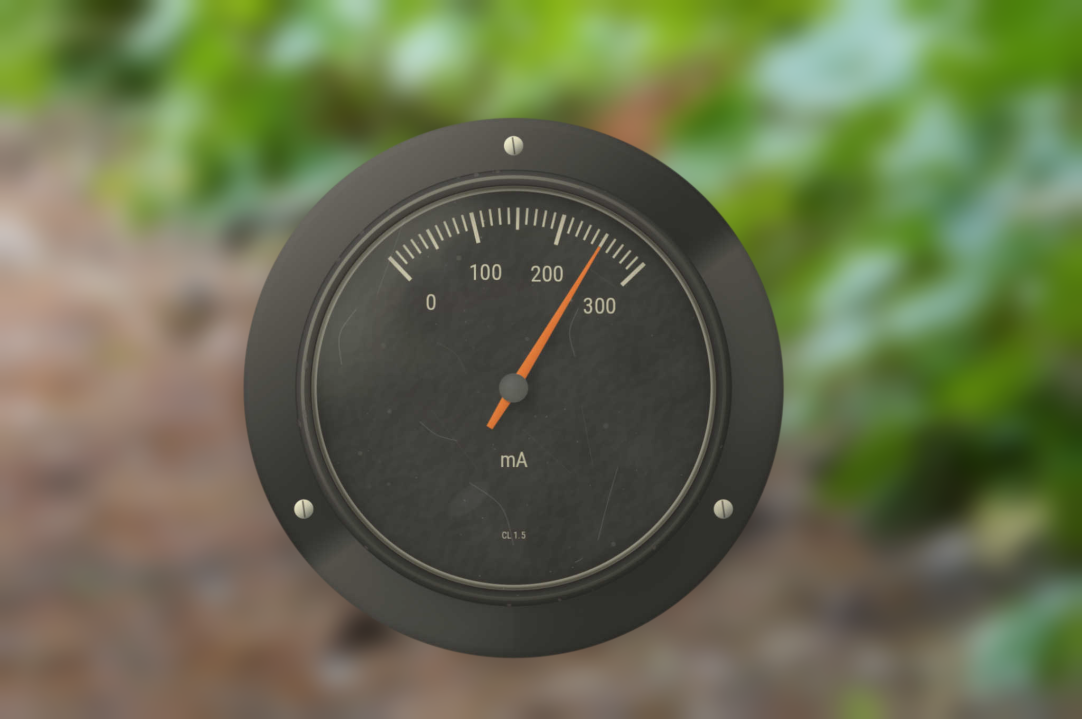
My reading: 250 (mA)
